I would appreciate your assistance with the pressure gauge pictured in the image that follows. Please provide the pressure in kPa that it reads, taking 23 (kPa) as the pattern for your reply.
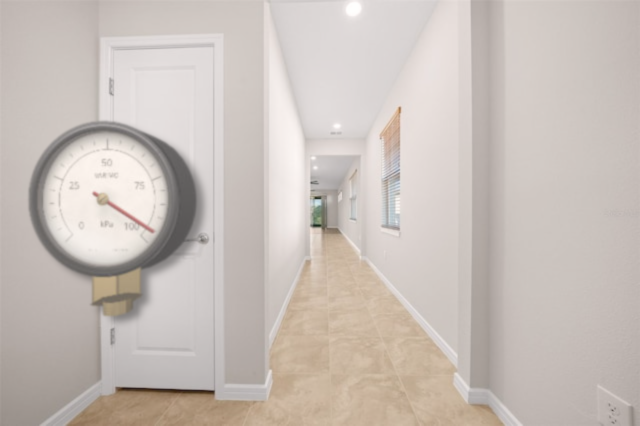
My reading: 95 (kPa)
